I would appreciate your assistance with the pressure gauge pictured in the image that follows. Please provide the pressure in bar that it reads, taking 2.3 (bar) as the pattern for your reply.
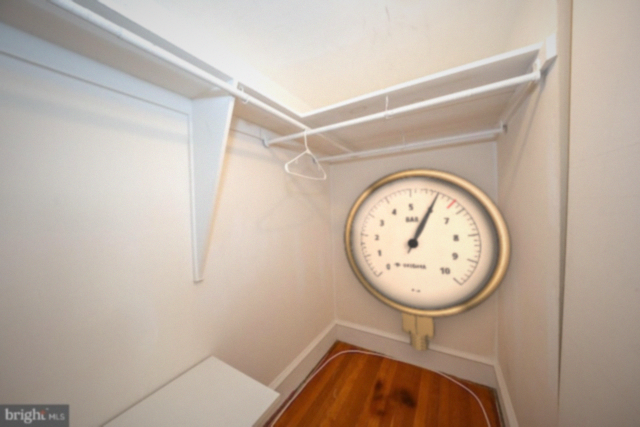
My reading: 6 (bar)
